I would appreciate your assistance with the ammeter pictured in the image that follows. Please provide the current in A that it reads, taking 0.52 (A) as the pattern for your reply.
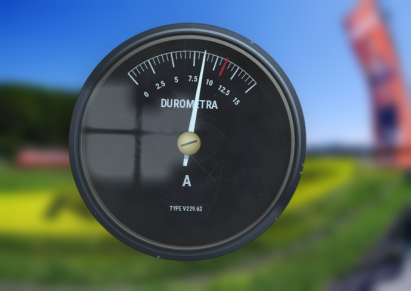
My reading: 8.5 (A)
